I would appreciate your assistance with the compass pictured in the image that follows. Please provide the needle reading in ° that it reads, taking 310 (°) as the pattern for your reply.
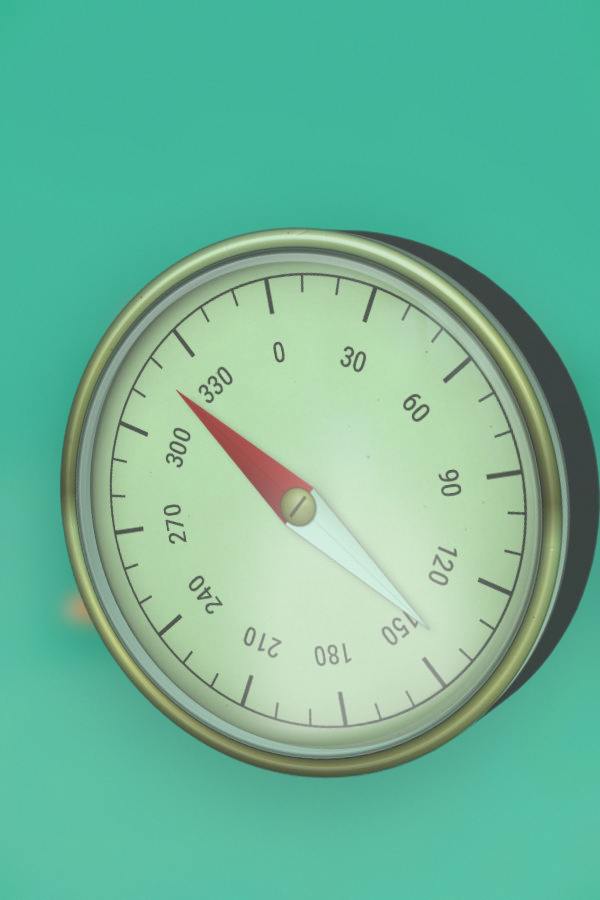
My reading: 320 (°)
